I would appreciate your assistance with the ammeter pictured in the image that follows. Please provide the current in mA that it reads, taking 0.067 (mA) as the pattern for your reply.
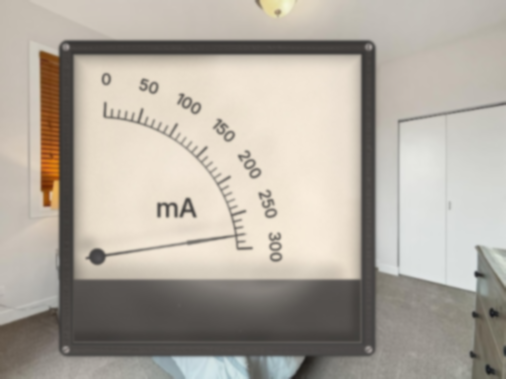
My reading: 280 (mA)
